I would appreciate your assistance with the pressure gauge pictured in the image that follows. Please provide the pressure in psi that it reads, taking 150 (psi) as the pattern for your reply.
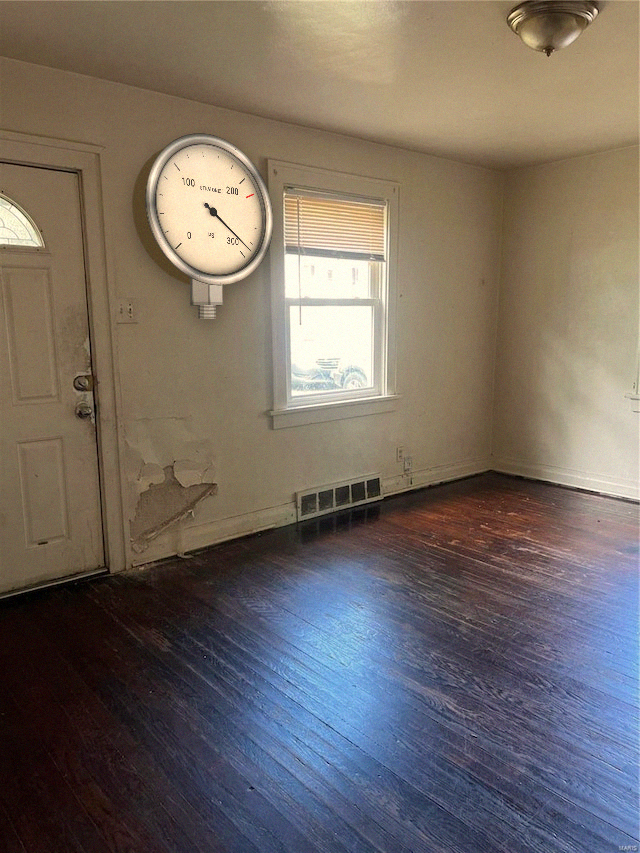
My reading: 290 (psi)
